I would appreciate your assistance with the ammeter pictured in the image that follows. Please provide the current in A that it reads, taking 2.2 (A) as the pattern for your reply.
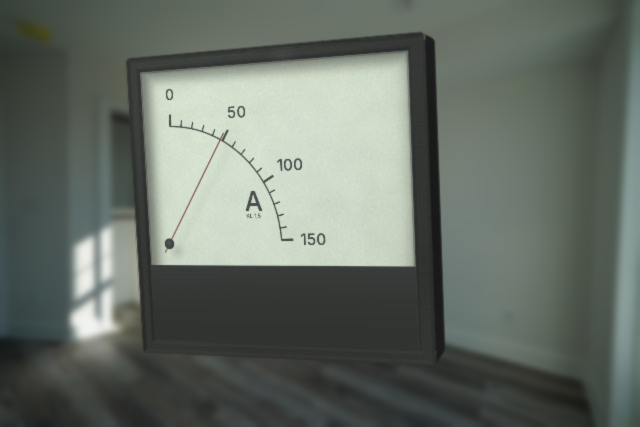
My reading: 50 (A)
